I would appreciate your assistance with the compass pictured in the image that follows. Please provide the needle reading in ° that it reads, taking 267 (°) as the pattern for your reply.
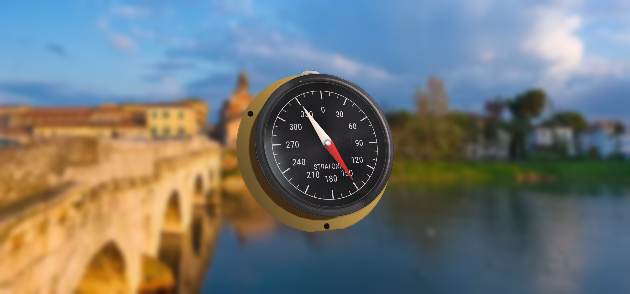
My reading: 150 (°)
